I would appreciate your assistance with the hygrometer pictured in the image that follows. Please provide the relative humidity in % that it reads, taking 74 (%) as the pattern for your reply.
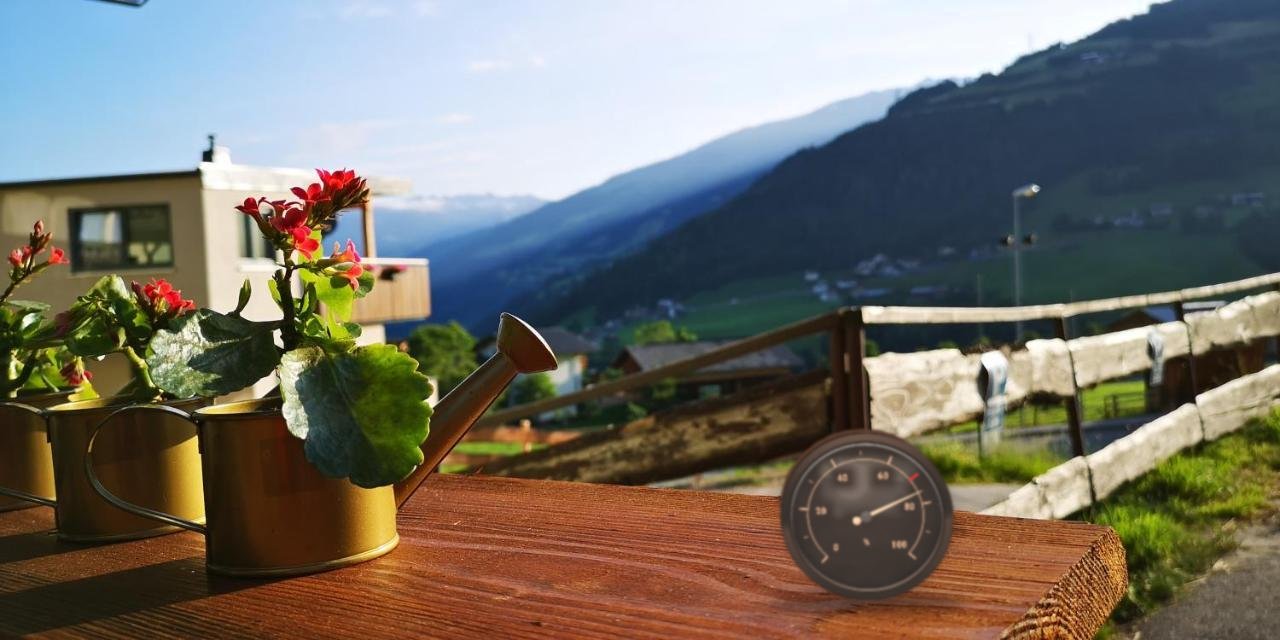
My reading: 75 (%)
